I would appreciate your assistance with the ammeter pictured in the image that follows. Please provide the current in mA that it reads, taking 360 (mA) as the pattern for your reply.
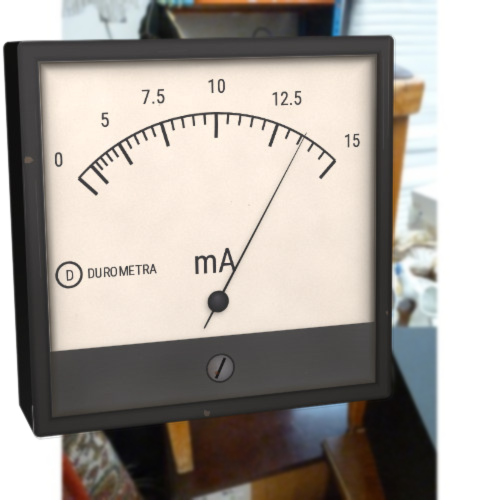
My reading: 13.5 (mA)
